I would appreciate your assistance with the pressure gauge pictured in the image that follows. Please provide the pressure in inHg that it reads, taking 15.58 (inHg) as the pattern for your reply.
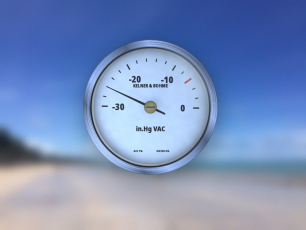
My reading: -26 (inHg)
